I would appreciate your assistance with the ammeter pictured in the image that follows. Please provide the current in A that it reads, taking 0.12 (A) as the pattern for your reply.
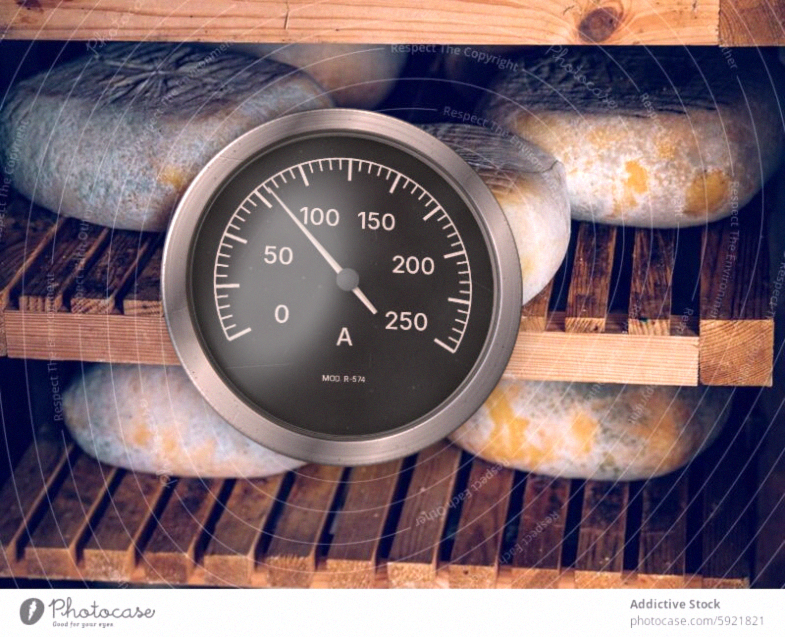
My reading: 80 (A)
